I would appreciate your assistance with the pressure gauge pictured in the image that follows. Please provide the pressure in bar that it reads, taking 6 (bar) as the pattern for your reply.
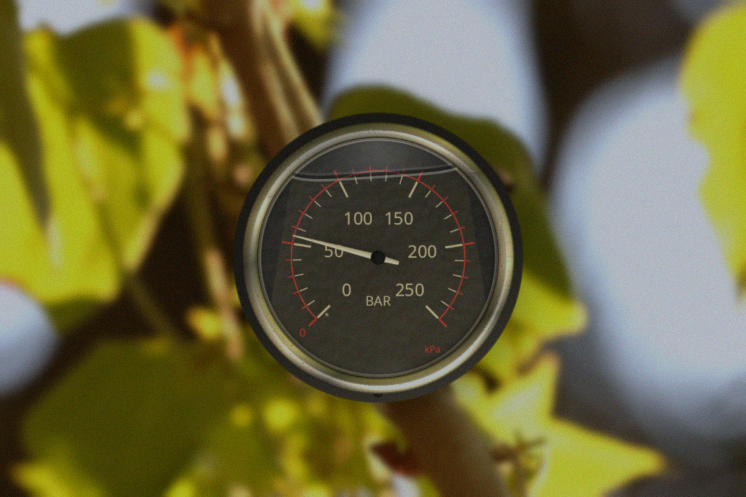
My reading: 55 (bar)
